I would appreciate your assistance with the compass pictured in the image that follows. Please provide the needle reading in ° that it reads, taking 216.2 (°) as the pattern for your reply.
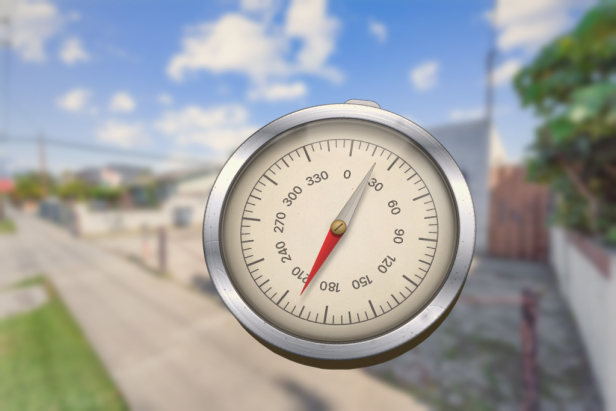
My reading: 200 (°)
